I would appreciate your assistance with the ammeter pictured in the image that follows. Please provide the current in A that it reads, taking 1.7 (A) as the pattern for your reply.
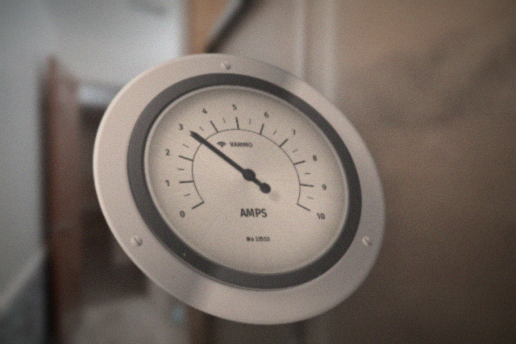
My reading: 3 (A)
